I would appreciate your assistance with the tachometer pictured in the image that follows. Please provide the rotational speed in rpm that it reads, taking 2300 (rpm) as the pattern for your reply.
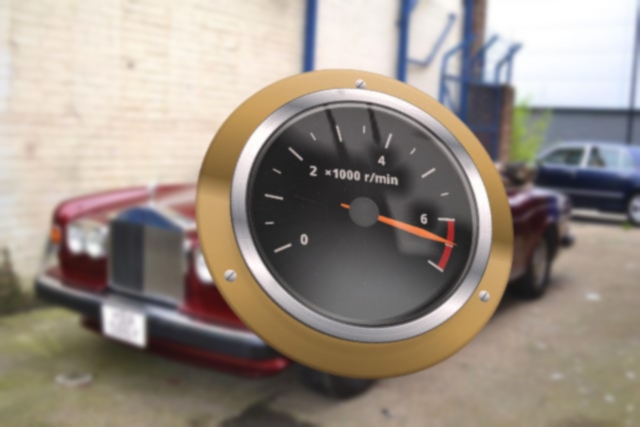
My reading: 6500 (rpm)
